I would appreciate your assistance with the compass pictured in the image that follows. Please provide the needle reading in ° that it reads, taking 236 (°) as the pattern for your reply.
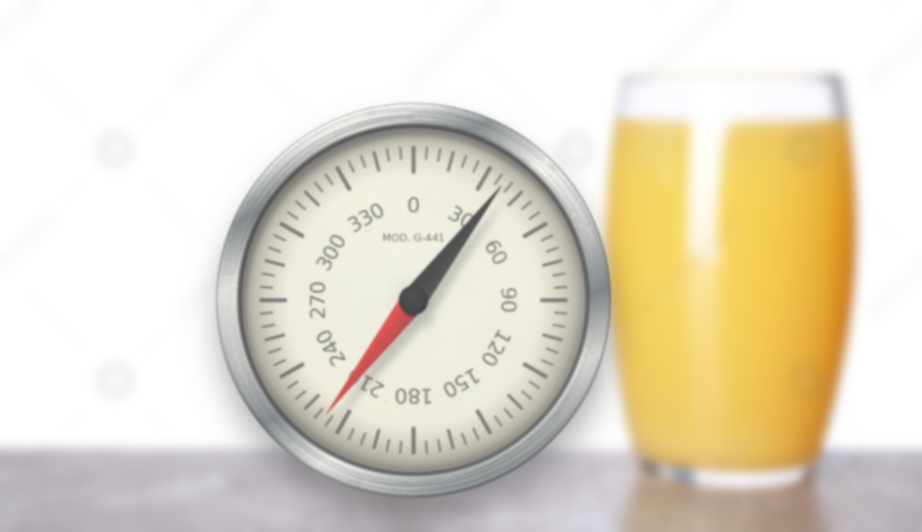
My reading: 217.5 (°)
